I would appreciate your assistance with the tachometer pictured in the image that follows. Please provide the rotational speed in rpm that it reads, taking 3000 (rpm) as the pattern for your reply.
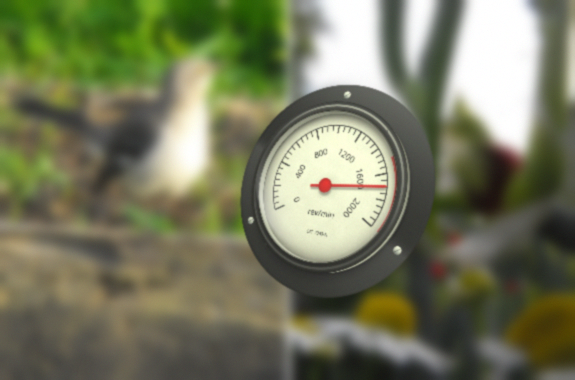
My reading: 1700 (rpm)
